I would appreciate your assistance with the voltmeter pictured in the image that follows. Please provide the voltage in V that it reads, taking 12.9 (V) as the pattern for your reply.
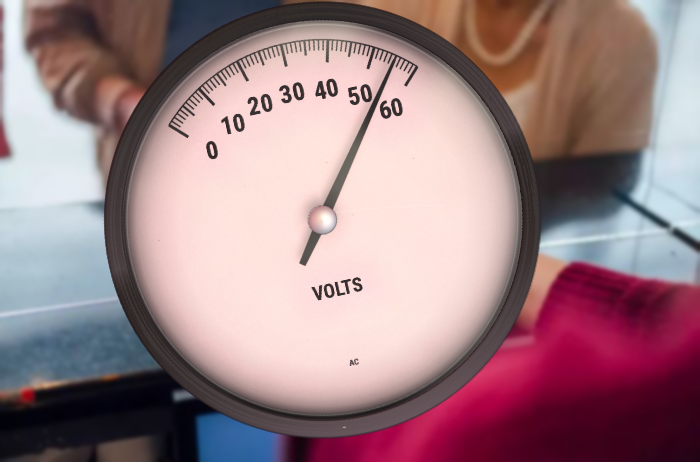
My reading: 55 (V)
